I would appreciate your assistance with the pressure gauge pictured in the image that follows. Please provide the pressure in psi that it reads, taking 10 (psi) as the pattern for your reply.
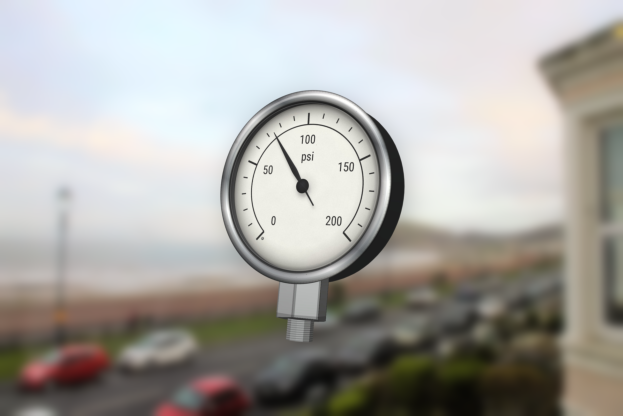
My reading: 75 (psi)
